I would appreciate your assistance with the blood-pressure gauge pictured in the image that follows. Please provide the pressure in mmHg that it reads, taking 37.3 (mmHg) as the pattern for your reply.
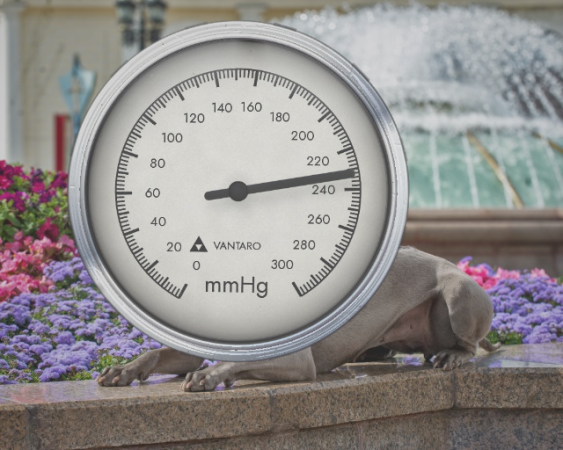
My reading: 232 (mmHg)
